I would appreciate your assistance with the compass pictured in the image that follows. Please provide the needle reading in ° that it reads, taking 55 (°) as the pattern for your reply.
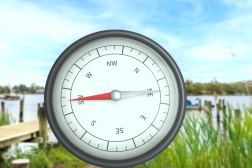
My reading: 225 (°)
